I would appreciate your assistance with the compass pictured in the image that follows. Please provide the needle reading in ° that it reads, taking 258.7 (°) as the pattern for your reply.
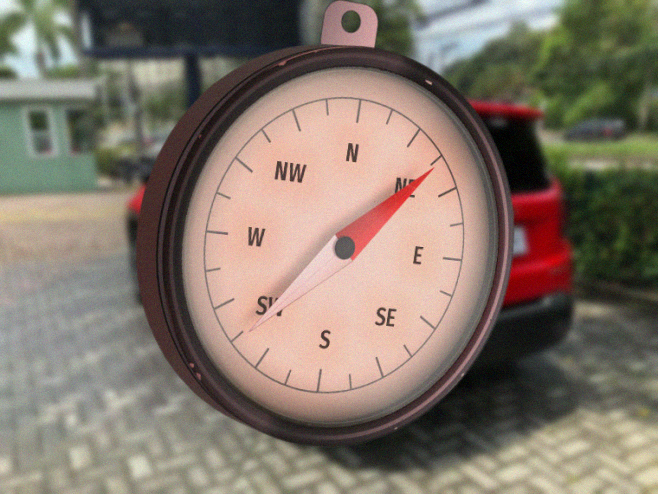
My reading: 45 (°)
